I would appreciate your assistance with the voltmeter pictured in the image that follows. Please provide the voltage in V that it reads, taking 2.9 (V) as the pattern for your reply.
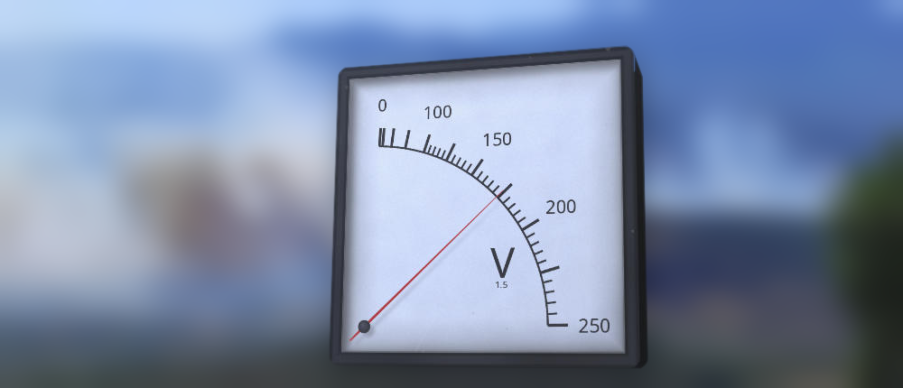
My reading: 175 (V)
